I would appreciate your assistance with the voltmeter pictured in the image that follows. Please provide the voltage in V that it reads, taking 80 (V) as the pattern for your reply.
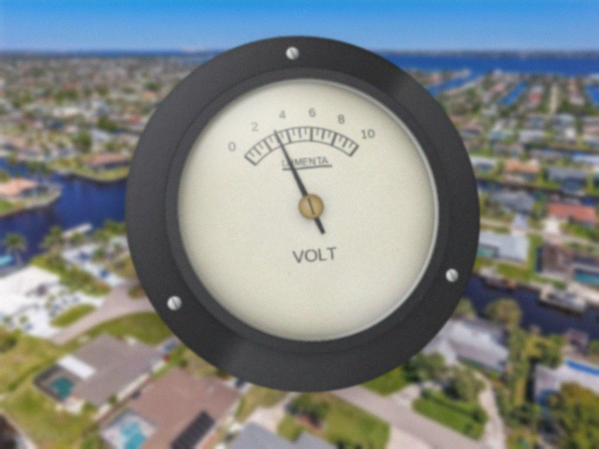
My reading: 3 (V)
